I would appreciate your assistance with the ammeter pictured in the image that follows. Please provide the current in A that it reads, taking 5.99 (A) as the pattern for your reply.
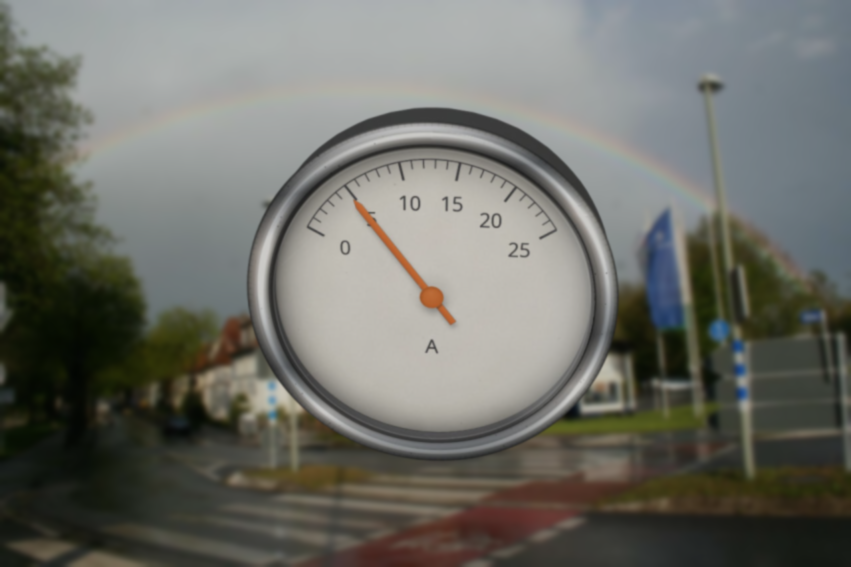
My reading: 5 (A)
